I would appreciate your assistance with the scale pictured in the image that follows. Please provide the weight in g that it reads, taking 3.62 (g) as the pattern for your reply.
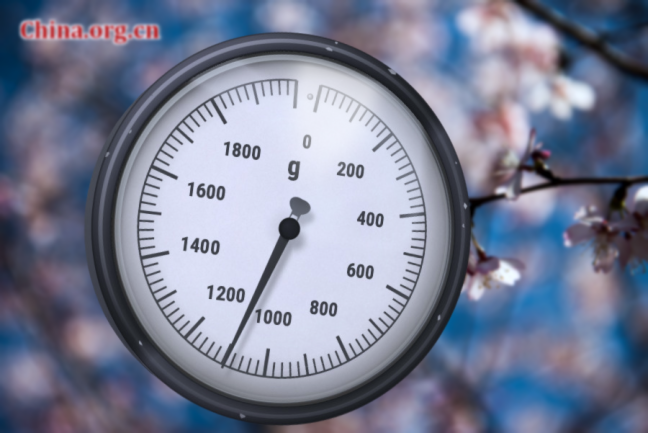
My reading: 1100 (g)
